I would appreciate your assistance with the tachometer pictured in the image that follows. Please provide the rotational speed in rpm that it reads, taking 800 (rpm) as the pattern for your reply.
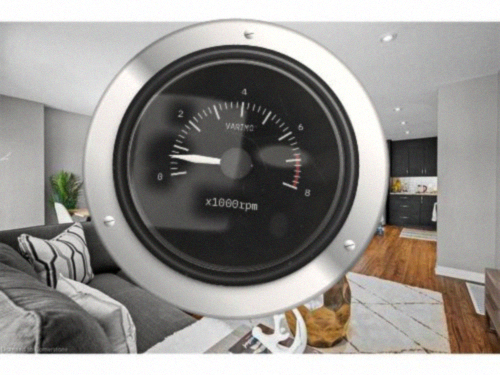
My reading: 600 (rpm)
